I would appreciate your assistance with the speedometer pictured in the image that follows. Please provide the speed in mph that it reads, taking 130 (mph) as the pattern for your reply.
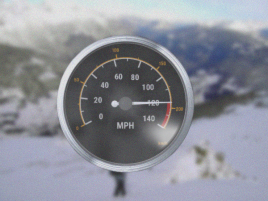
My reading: 120 (mph)
